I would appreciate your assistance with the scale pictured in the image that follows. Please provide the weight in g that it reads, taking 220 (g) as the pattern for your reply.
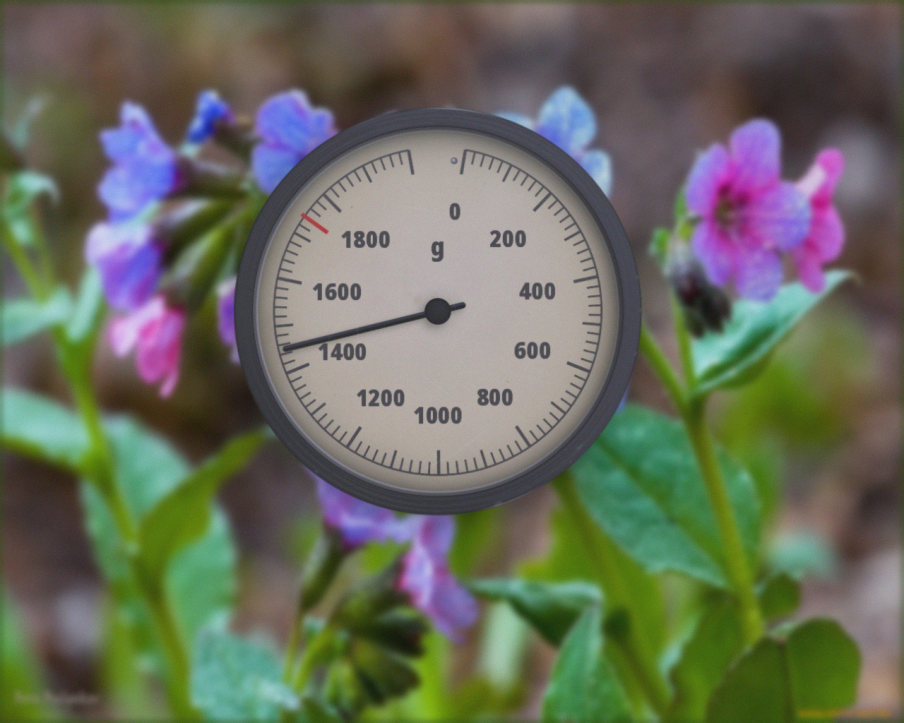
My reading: 1450 (g)
